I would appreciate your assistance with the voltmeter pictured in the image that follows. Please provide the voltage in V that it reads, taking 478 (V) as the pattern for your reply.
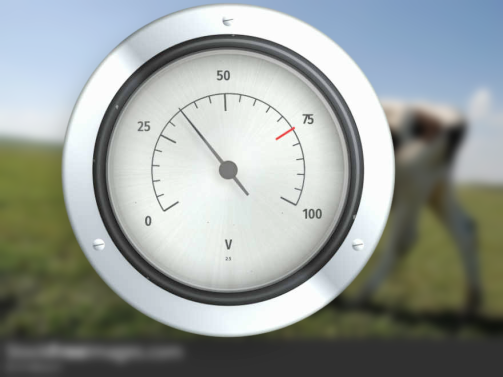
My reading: 35 (V)
